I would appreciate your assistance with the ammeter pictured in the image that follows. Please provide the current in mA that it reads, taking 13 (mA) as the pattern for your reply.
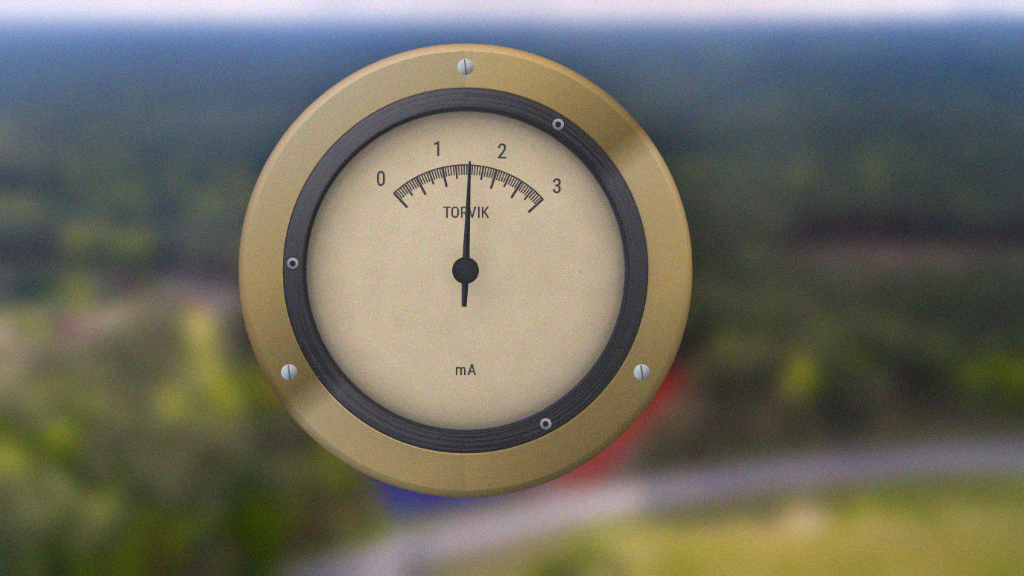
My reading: 1.5 (mA)
